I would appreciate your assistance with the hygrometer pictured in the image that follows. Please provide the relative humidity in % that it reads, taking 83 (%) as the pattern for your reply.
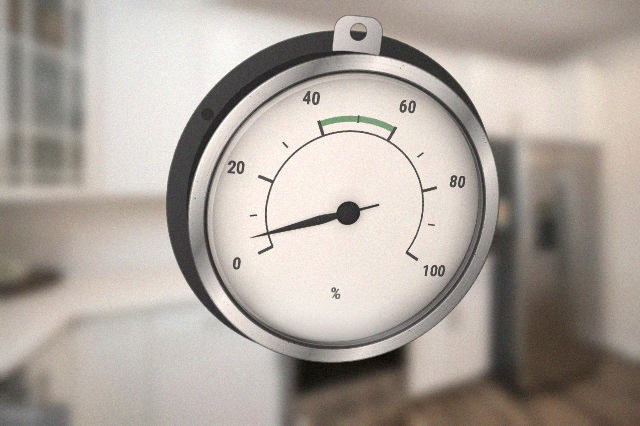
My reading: 5 (%)
